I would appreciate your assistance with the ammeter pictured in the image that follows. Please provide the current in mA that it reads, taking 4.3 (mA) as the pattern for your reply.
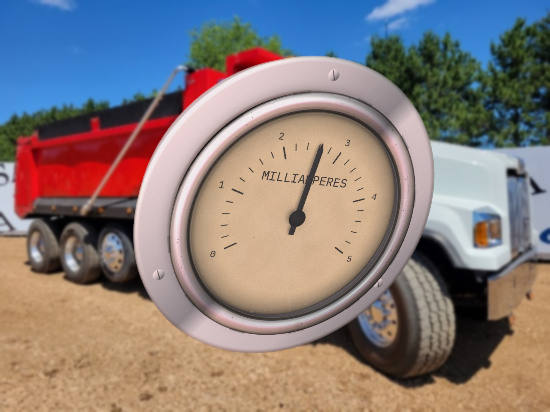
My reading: 2.6 (mA)
